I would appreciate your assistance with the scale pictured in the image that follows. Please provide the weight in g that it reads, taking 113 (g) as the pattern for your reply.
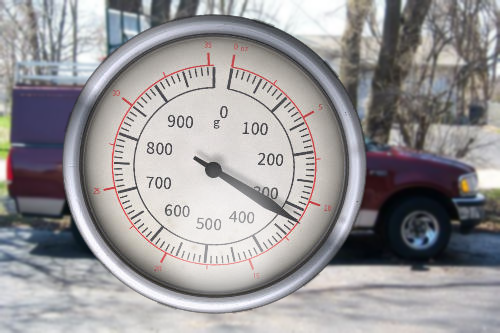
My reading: 320 (g)
